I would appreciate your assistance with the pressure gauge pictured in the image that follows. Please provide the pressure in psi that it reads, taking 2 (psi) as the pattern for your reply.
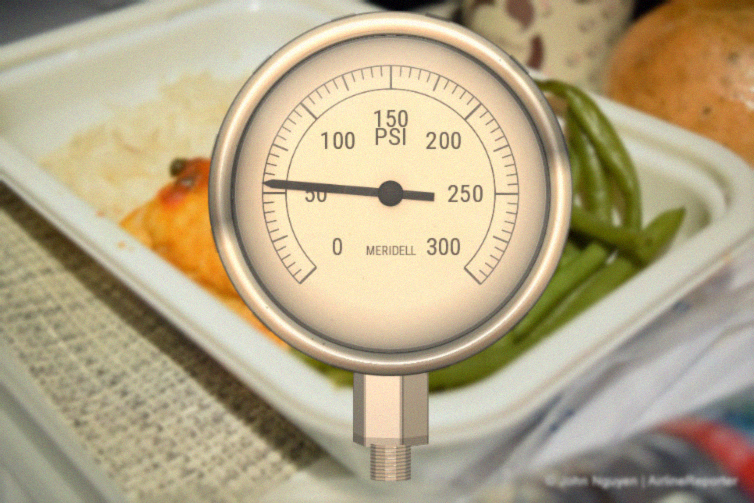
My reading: 55 (psi)
